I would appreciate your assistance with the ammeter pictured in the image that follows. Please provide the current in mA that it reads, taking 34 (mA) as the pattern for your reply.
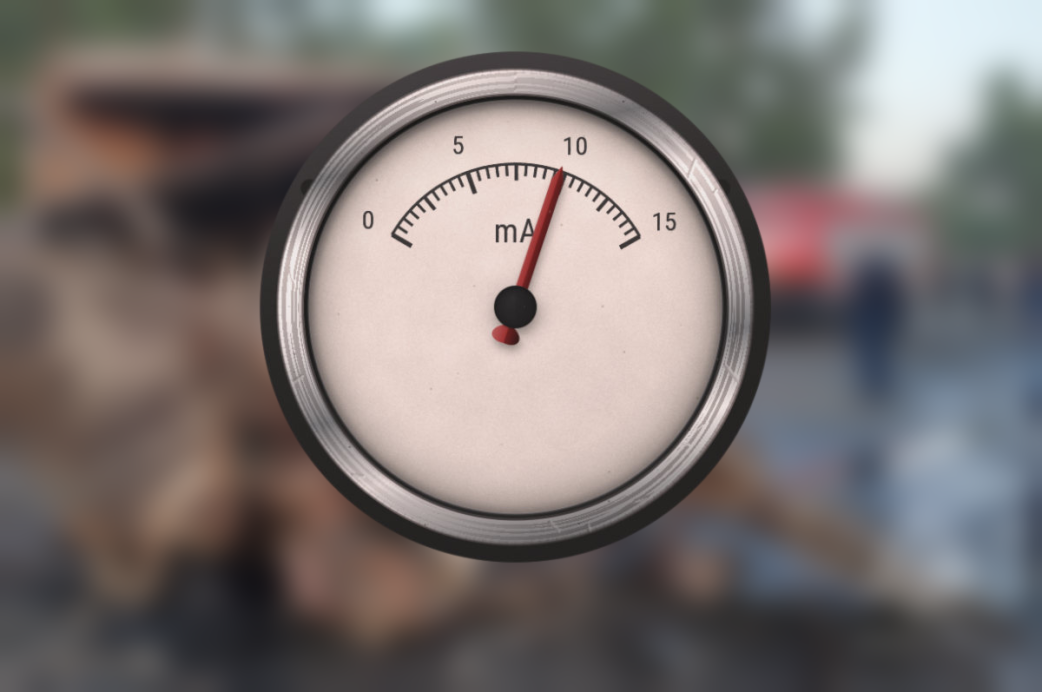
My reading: 9.75 (mA)
